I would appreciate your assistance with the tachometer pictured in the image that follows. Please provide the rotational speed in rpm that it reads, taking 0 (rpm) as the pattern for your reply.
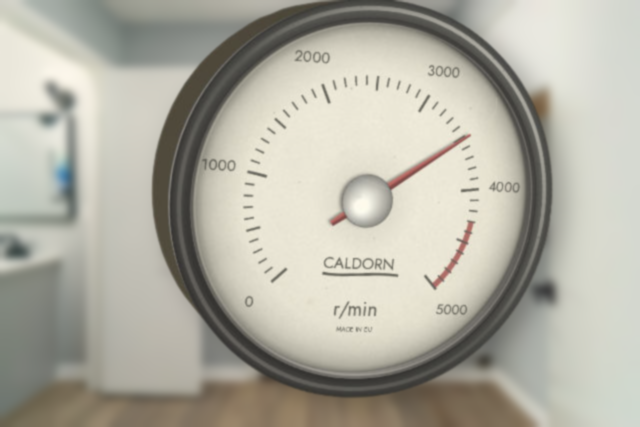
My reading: 3500 (rpm)
